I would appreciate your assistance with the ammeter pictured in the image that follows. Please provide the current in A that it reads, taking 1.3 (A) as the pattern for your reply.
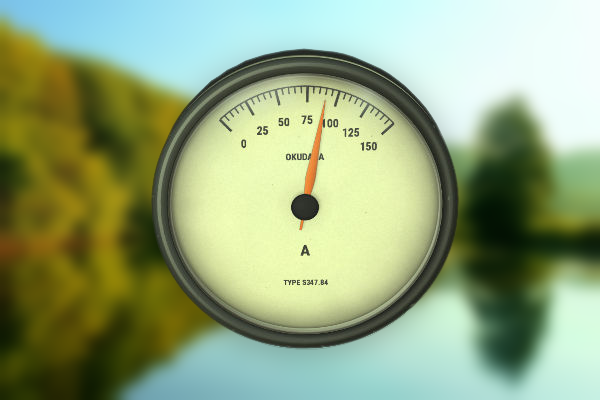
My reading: 90 (A)
